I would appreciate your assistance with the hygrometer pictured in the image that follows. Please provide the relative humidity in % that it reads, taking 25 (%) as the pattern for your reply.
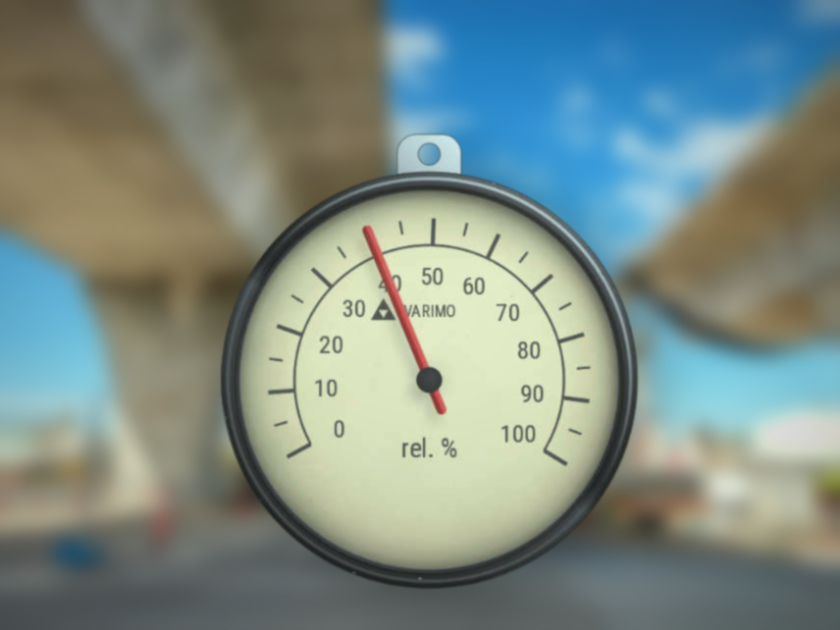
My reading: 40 (%)
